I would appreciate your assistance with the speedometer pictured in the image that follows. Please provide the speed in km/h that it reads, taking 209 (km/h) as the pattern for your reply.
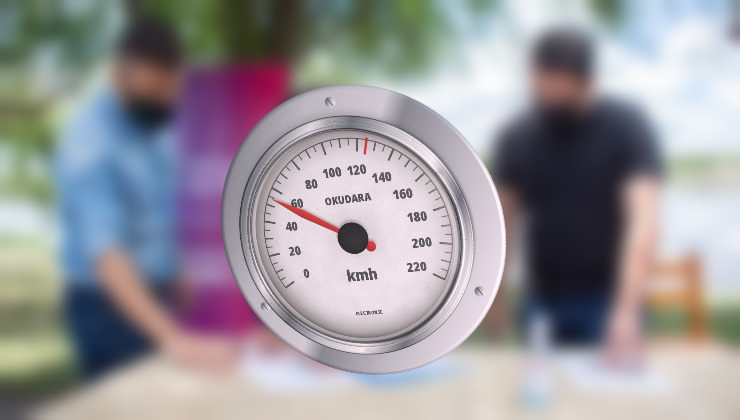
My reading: 55 (km/h)
